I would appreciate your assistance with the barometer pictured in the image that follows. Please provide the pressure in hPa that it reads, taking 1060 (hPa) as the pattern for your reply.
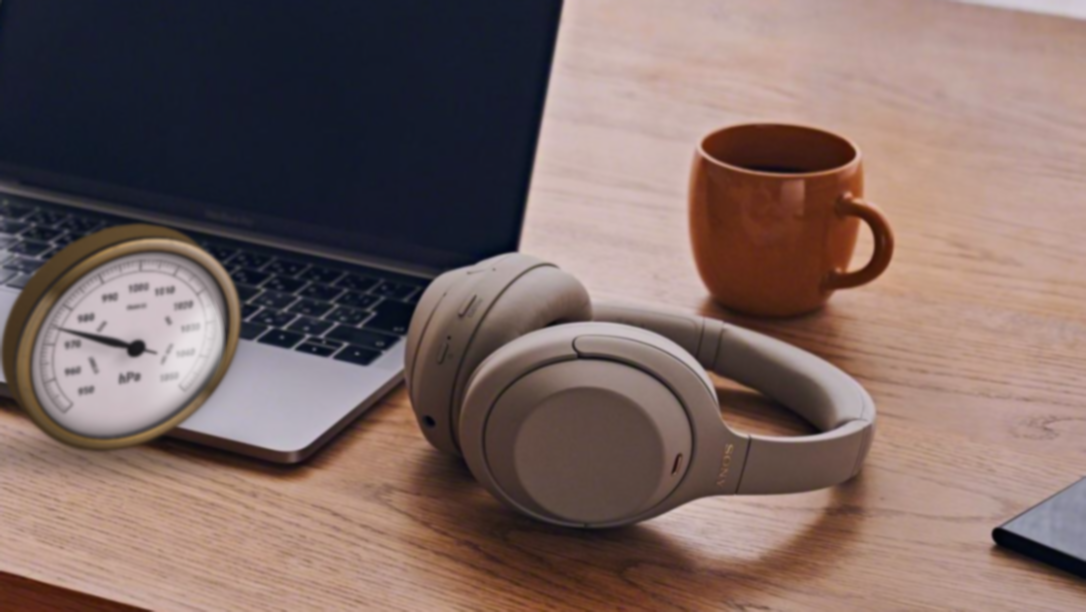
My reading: 975 (hPa)
